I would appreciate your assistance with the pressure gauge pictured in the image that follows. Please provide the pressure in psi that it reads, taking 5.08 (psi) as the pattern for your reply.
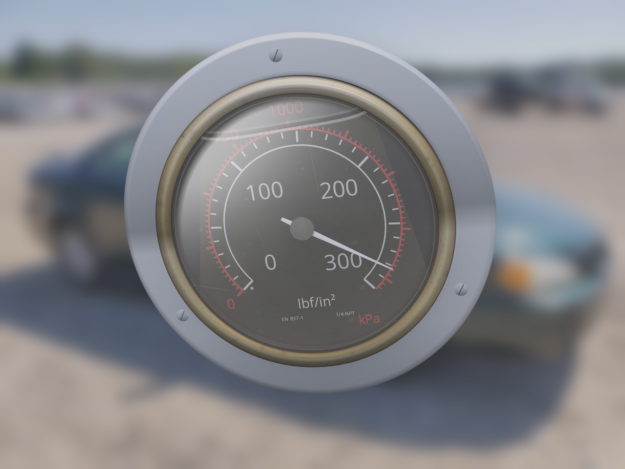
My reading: 280 (psi)
